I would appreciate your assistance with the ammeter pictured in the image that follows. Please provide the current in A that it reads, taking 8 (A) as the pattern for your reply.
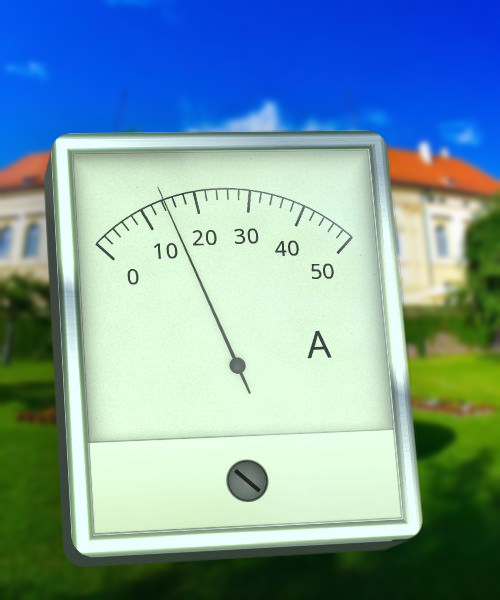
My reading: 14 (A)
